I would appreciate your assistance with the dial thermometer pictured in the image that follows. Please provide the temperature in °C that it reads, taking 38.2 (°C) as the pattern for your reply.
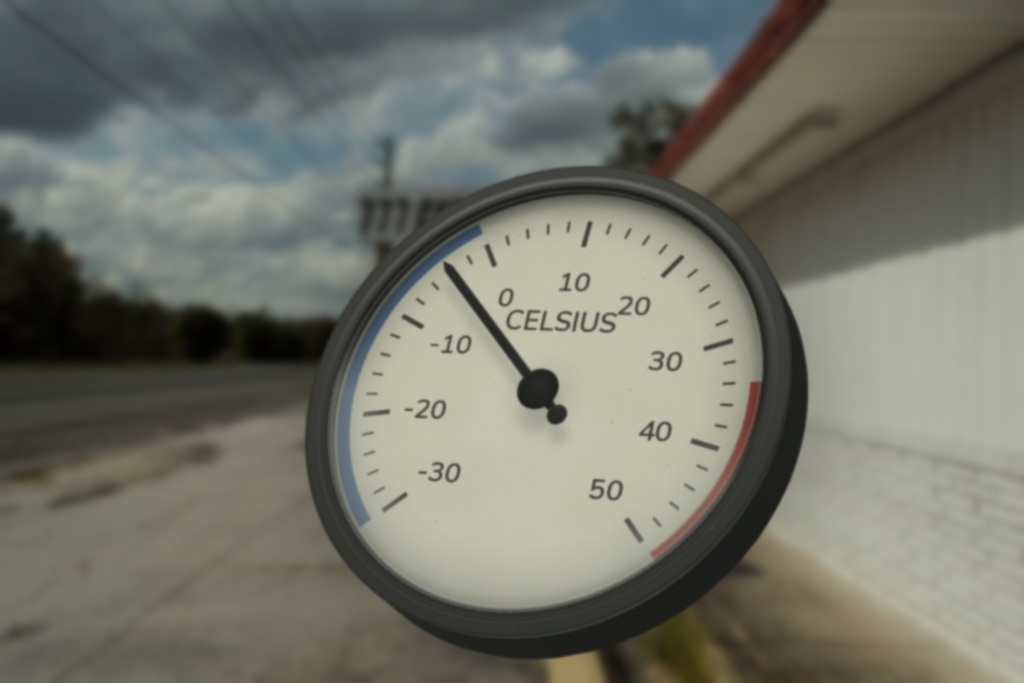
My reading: -4 (°C)
